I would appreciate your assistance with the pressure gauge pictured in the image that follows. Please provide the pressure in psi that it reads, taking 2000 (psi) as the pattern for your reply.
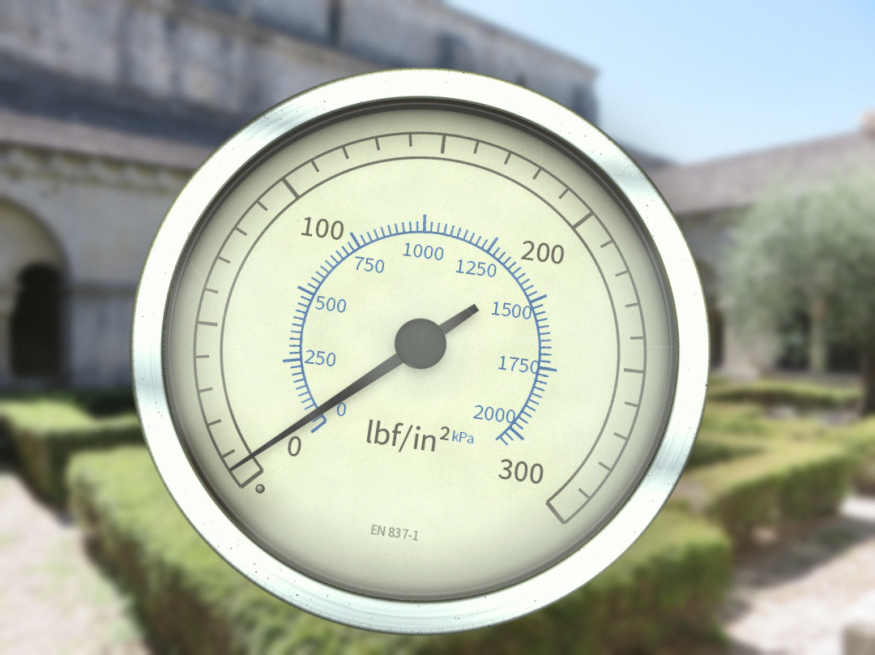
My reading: 5 (psi)
